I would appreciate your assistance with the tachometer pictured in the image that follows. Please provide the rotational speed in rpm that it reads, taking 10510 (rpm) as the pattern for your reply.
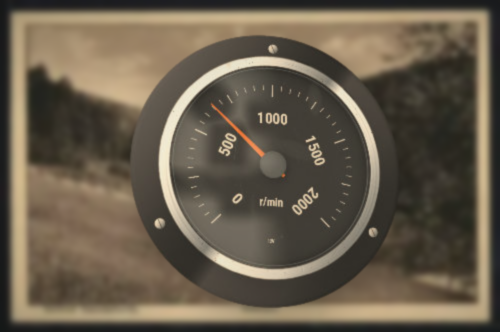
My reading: 650 (rpm)
